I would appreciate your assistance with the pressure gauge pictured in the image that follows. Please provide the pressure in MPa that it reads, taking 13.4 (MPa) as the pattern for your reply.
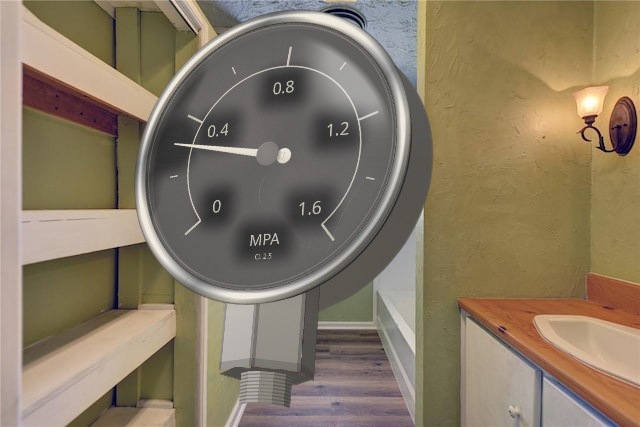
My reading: 0.3 (MPa)
